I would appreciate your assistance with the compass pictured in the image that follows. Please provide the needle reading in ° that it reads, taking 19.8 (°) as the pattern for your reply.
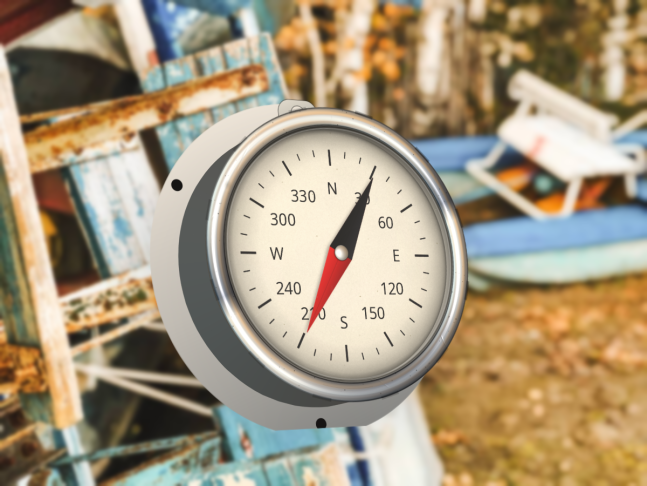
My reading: 210 (°)
